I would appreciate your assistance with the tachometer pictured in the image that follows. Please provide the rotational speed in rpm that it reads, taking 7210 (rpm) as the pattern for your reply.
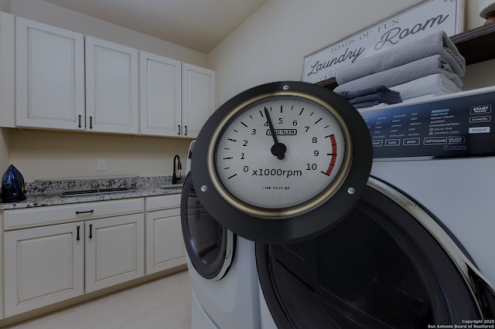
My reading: 4250 (rpm)
